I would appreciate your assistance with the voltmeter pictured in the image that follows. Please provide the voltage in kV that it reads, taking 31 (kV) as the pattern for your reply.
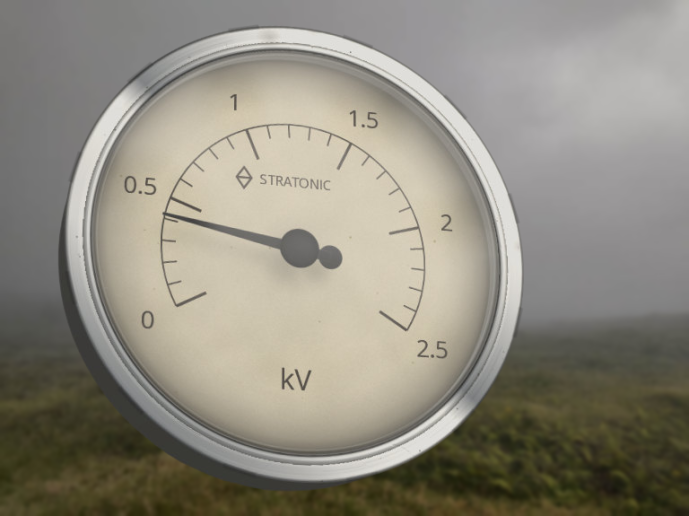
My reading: 0.4 (kV)
